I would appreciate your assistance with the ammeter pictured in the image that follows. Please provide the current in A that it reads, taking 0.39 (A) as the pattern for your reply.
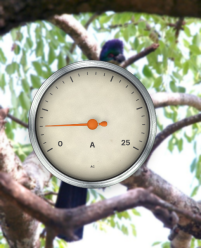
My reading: 3 (A)
